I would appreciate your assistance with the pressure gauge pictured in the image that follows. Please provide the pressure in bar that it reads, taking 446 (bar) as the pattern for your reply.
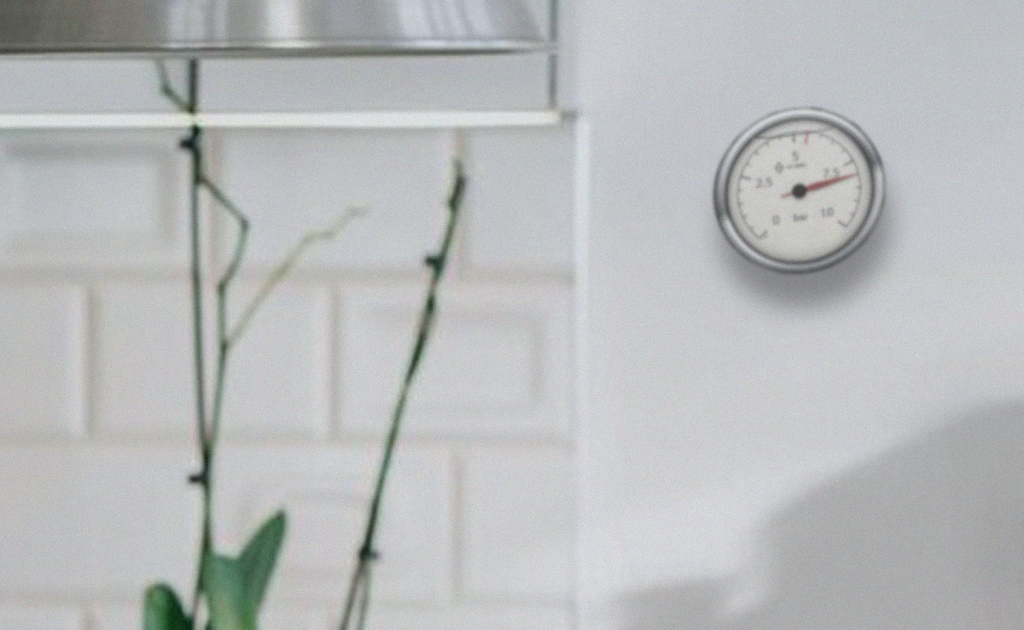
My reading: 8 (bar)
